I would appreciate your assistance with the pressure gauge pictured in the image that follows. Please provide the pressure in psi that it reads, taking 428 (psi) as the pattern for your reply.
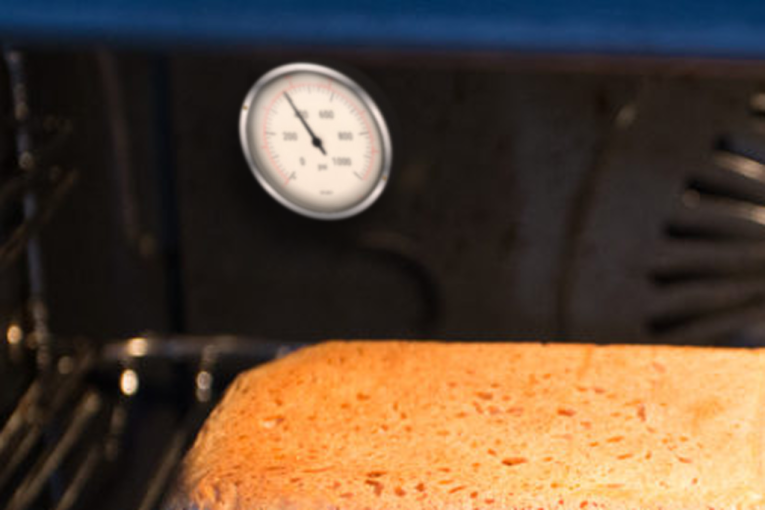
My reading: 400 (psi)
